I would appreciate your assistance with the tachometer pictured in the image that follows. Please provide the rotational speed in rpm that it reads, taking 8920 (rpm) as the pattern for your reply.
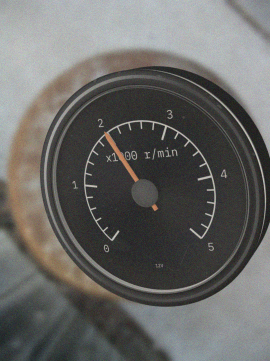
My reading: 2000 (rpm)
